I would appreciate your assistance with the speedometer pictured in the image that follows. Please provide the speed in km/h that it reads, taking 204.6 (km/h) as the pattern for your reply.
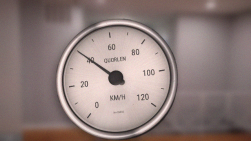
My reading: 40 (km/h)
